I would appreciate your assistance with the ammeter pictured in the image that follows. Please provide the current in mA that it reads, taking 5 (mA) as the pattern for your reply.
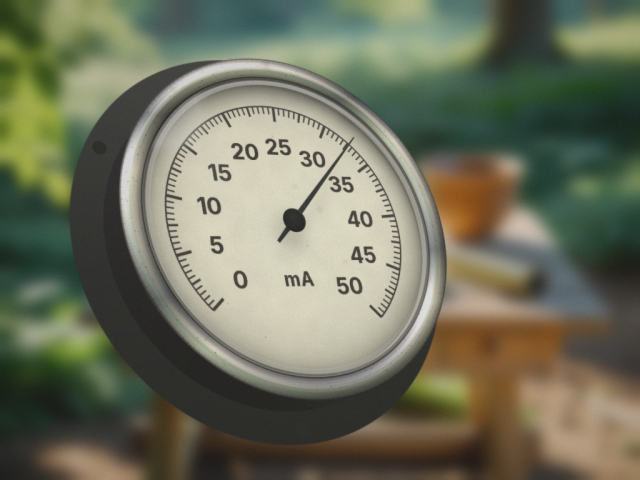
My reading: 32.5 (mA)
